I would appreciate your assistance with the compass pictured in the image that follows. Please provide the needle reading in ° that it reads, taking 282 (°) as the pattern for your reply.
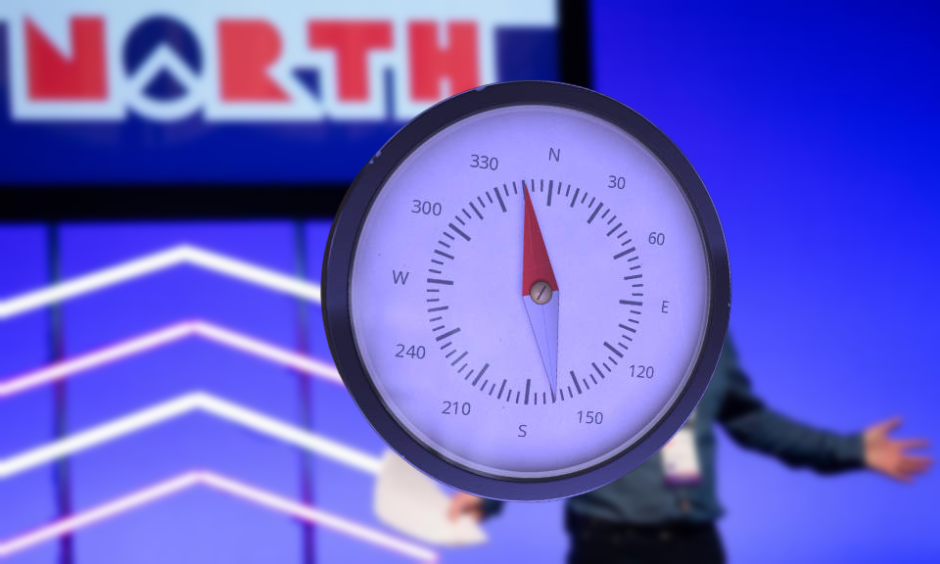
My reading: 345 (°)
